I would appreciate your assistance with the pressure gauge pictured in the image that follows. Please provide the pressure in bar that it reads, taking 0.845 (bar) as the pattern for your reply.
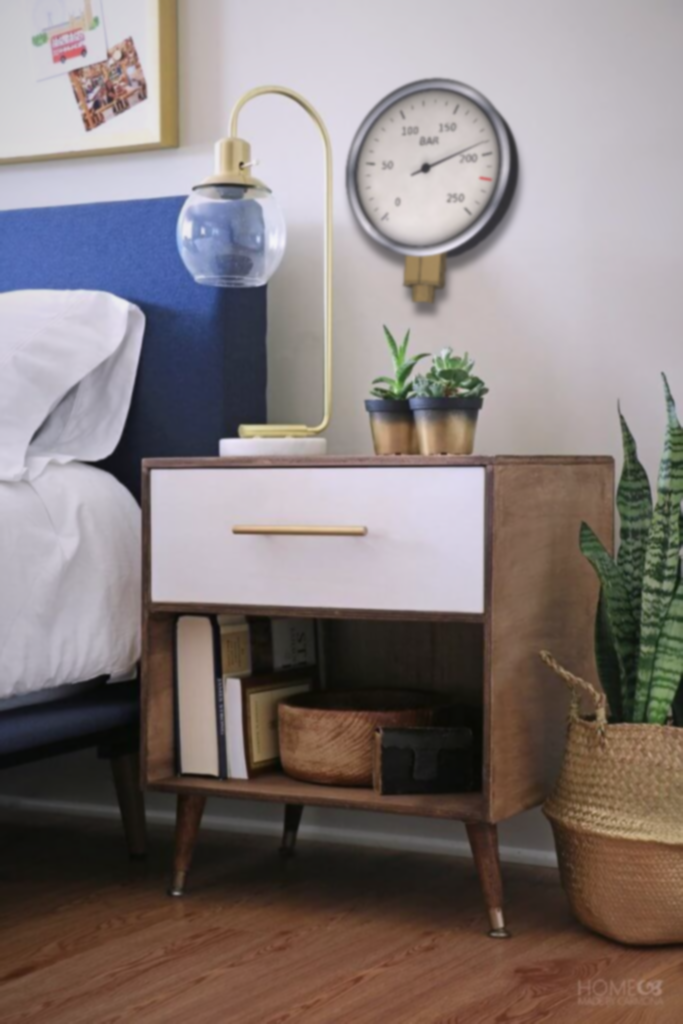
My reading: 190 (bar)
